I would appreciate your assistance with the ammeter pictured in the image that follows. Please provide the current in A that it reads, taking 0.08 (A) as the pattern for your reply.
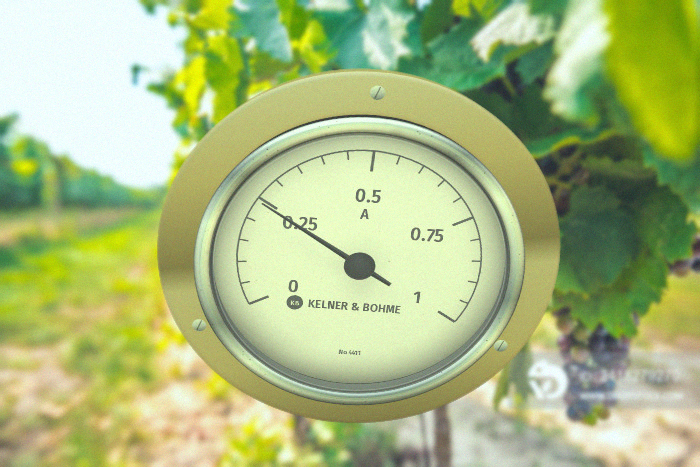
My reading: 0.25 (A)
